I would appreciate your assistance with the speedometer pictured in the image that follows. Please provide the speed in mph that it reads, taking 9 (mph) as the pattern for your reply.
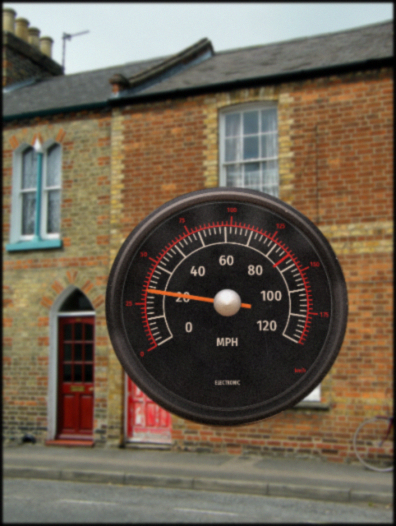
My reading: 20 (mph)
